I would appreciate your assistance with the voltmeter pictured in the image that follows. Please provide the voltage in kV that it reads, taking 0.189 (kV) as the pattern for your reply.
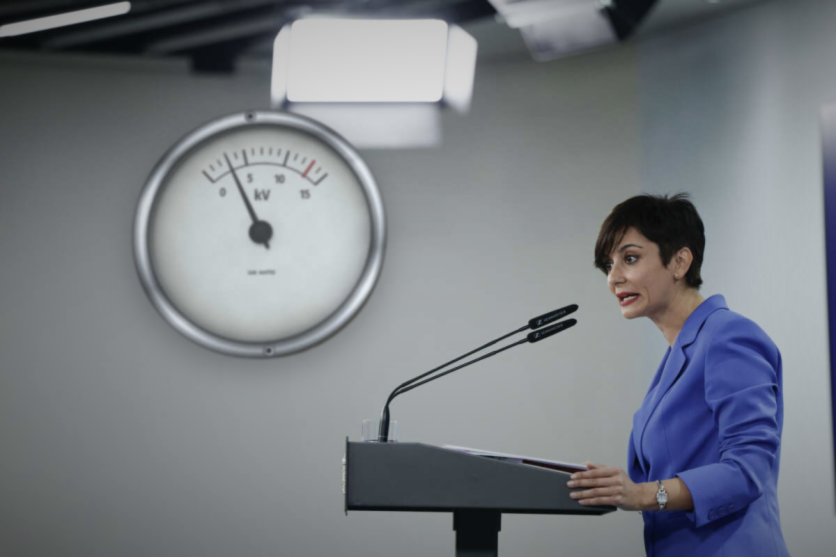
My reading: 3 (kV)
